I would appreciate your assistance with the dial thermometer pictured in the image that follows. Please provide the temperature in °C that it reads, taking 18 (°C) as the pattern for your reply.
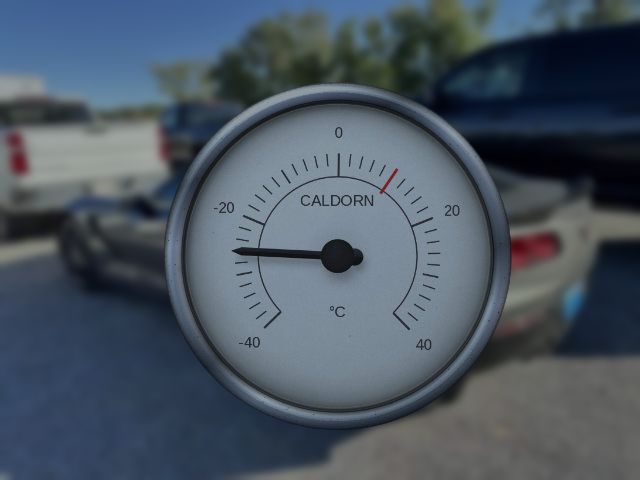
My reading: -26 (°C)
